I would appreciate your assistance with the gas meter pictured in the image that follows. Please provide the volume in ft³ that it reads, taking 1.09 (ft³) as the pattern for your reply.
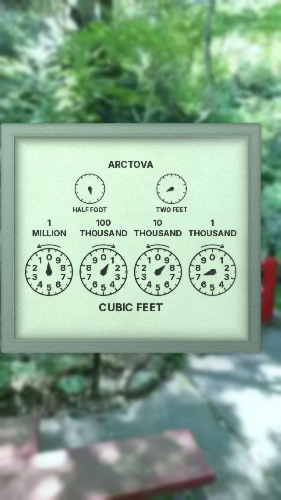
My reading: 8700 (ft³)
